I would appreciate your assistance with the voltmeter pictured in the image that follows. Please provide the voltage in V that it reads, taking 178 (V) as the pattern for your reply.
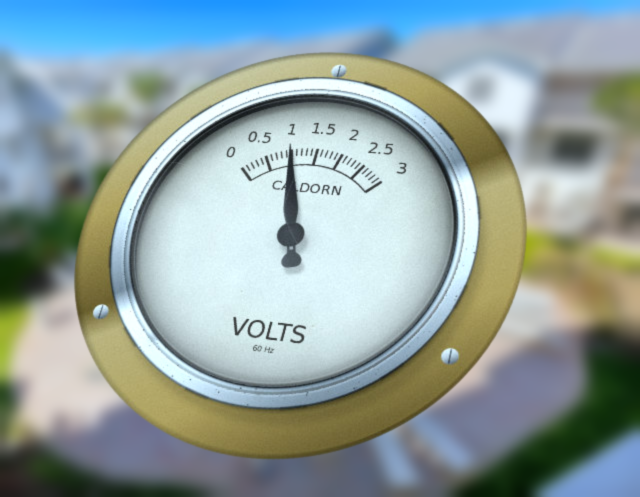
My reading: 1 (V)
